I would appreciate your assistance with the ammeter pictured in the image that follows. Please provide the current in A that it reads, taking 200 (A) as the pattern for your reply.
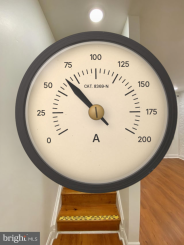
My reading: 65 (A)
